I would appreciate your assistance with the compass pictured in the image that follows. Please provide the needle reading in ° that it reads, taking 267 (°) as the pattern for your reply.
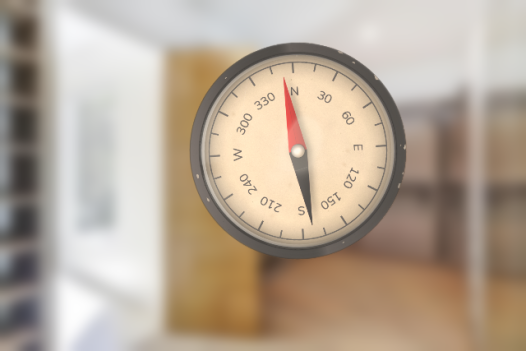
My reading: 352.5 (°)
